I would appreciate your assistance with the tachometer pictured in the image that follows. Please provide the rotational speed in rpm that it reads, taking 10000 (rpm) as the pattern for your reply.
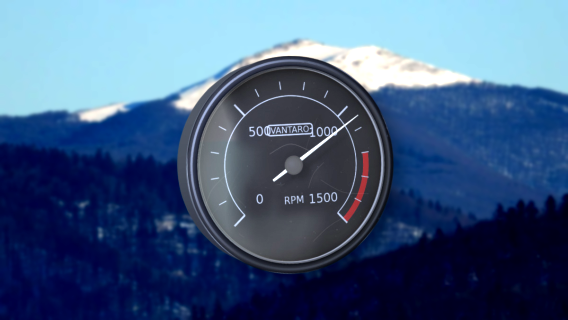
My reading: 1050 (rpm)
